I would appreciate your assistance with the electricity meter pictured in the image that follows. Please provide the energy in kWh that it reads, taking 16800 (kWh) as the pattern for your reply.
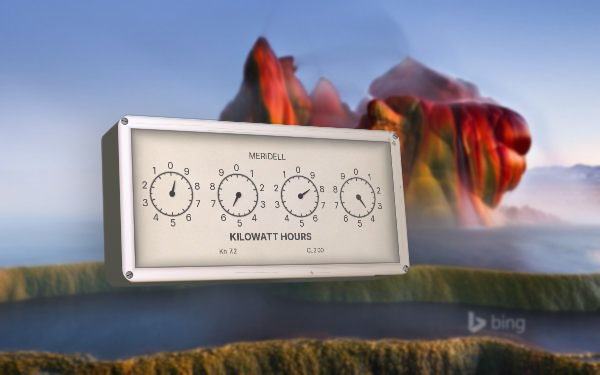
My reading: 9584 (kWh)
